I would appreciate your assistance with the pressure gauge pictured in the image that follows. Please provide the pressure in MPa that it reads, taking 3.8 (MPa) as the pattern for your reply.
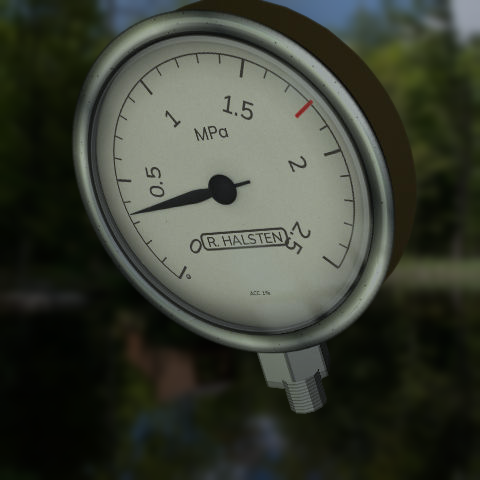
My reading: 0.35 (MPa)
